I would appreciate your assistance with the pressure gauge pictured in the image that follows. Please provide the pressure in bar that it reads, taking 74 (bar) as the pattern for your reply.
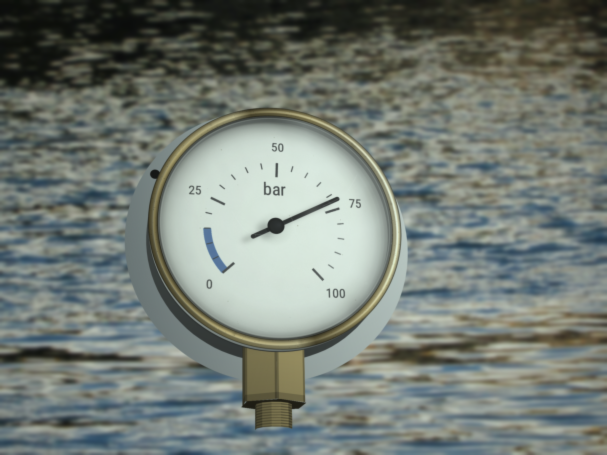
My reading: 72.5 (bar)
